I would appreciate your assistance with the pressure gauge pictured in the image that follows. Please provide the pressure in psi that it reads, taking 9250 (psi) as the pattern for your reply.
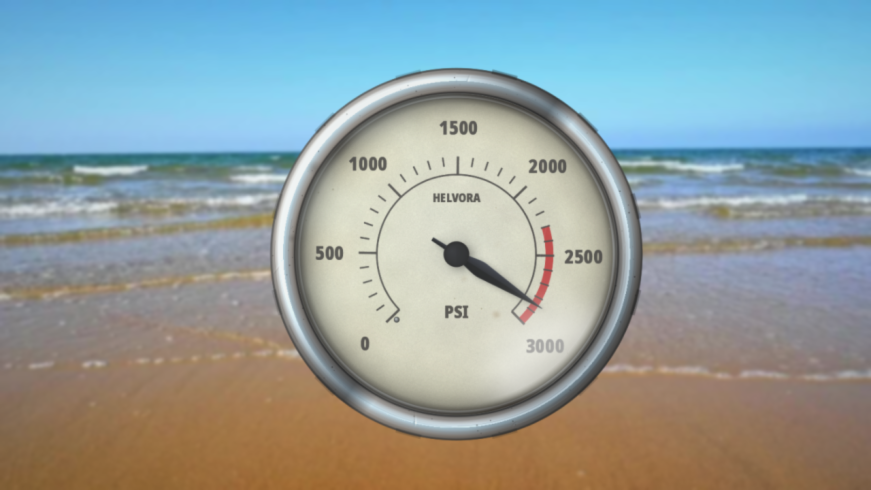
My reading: 2850 (psi)
